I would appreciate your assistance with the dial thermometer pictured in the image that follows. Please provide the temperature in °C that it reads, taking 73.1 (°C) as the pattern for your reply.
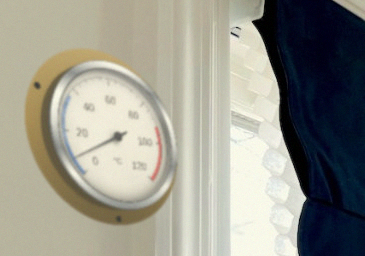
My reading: 8 (°C)
